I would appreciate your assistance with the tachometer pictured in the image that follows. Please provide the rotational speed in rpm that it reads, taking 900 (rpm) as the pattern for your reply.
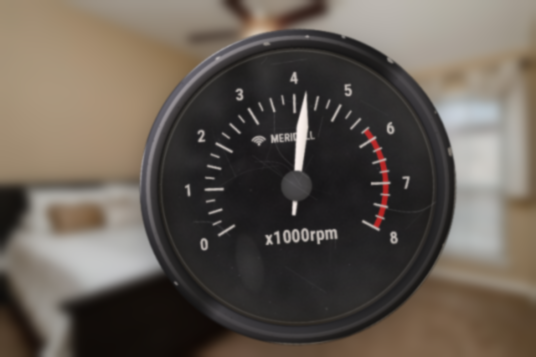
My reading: 4250 (rpm)
